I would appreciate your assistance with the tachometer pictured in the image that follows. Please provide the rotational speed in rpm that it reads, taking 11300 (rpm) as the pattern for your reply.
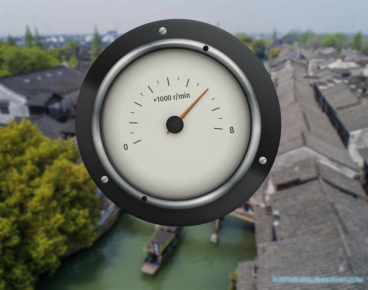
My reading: 6000 (rpm)
